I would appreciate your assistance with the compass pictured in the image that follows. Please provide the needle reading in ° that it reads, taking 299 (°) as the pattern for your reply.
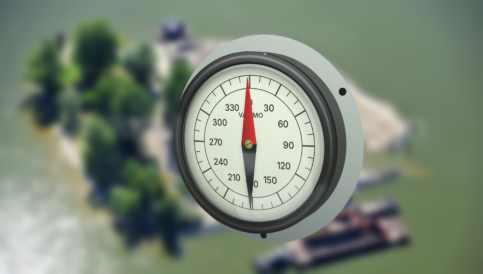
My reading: 0 (°)
